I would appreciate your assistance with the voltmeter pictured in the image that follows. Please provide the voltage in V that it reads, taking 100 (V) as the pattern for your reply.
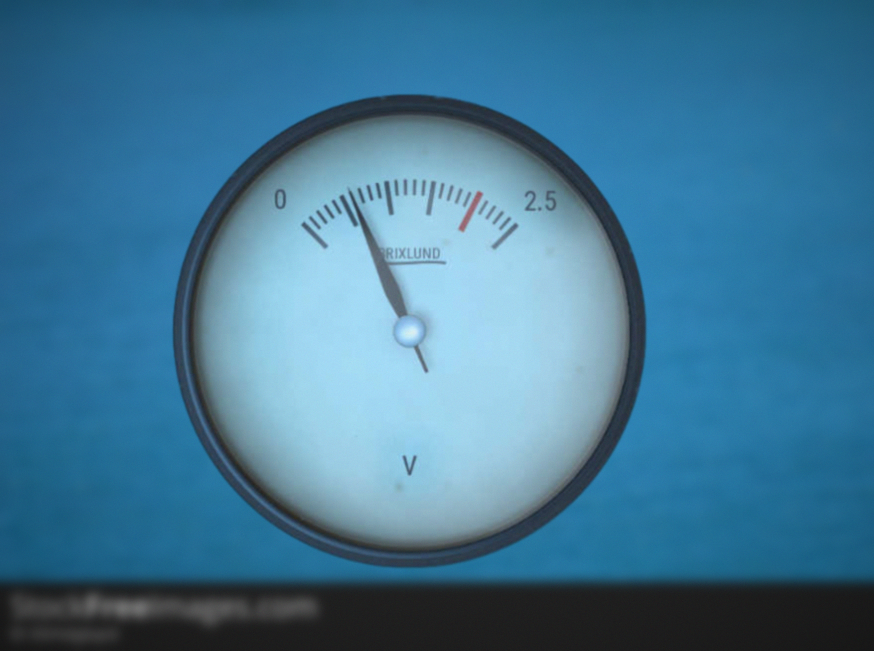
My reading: 0.6 (V)
